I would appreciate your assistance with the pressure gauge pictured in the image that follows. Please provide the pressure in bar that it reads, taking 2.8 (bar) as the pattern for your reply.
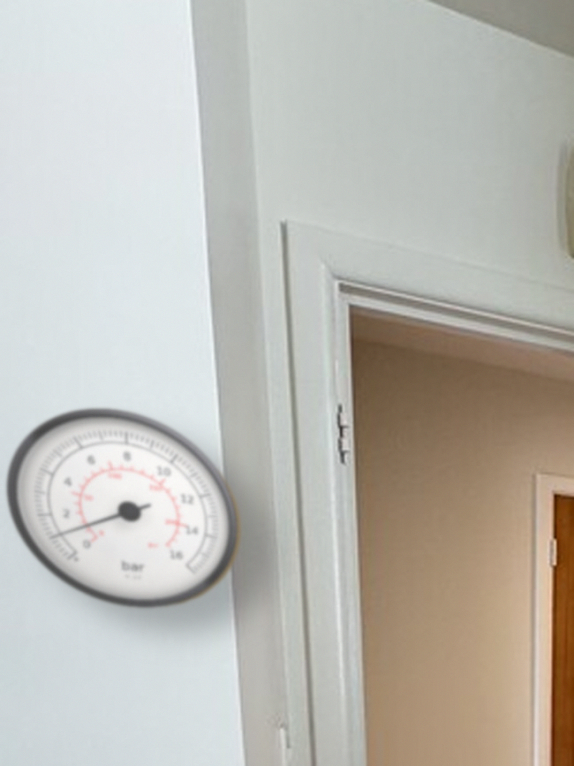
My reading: 1 (bar)
